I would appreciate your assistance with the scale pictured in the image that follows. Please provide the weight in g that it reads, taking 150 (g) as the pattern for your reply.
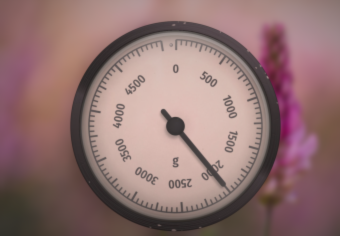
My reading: 2000 (g)
